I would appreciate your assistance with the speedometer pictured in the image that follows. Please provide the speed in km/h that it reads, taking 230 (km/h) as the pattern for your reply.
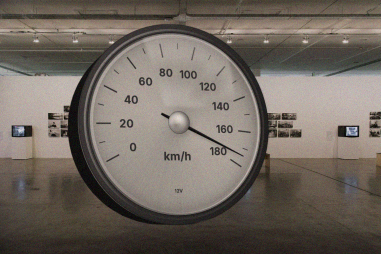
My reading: 175 (km/h)
